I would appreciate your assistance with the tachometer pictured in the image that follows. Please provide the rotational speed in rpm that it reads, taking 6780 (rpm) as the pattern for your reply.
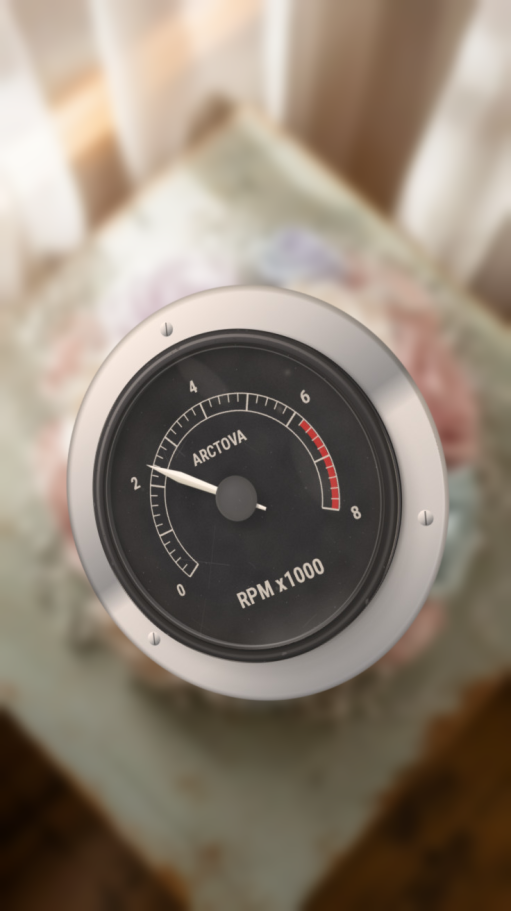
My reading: 2400 (rpm)
